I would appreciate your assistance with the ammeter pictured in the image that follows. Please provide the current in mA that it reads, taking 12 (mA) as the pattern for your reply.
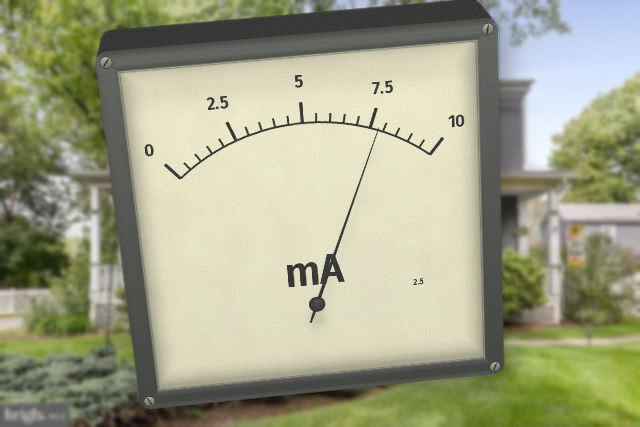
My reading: 7.75 (mA)
